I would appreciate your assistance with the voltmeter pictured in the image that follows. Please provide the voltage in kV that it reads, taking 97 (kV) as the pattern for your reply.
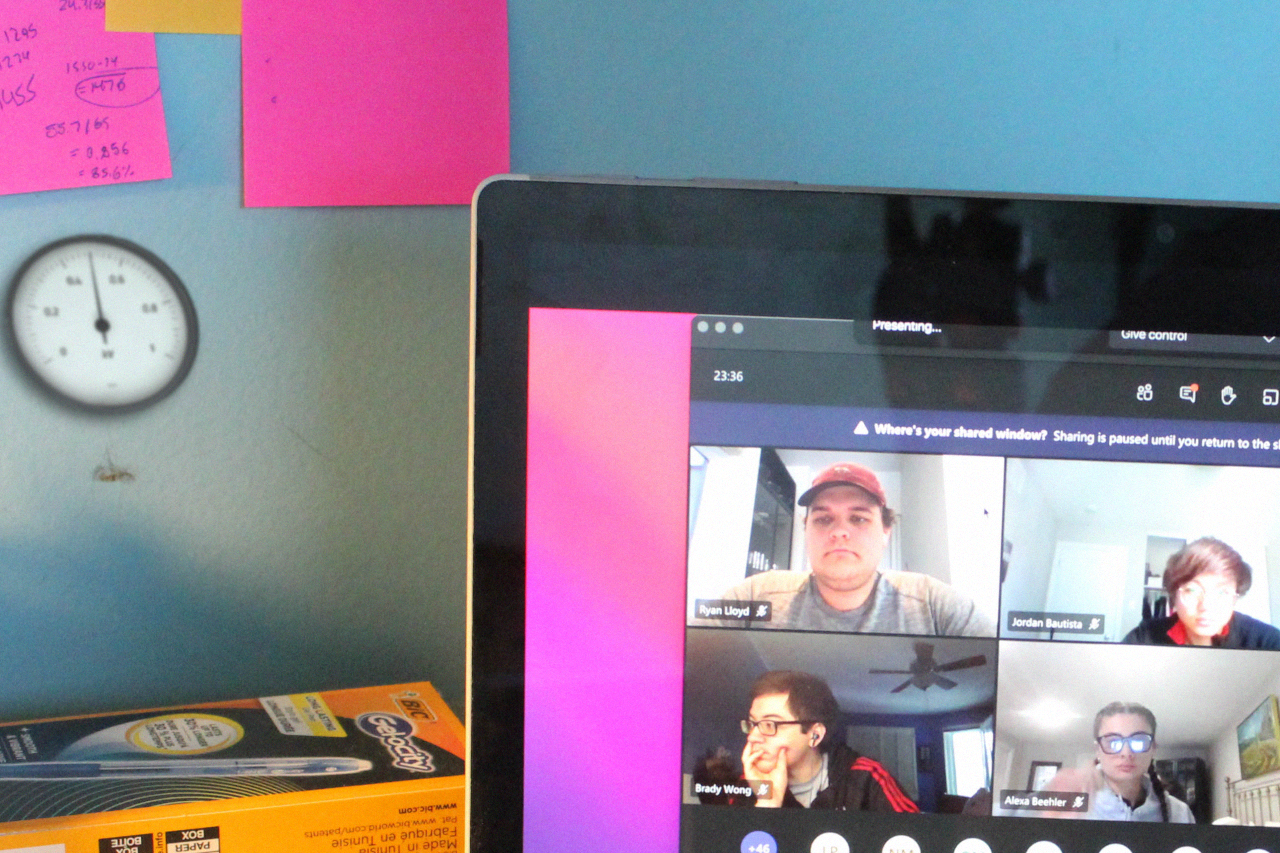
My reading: 0.5 (kV)
